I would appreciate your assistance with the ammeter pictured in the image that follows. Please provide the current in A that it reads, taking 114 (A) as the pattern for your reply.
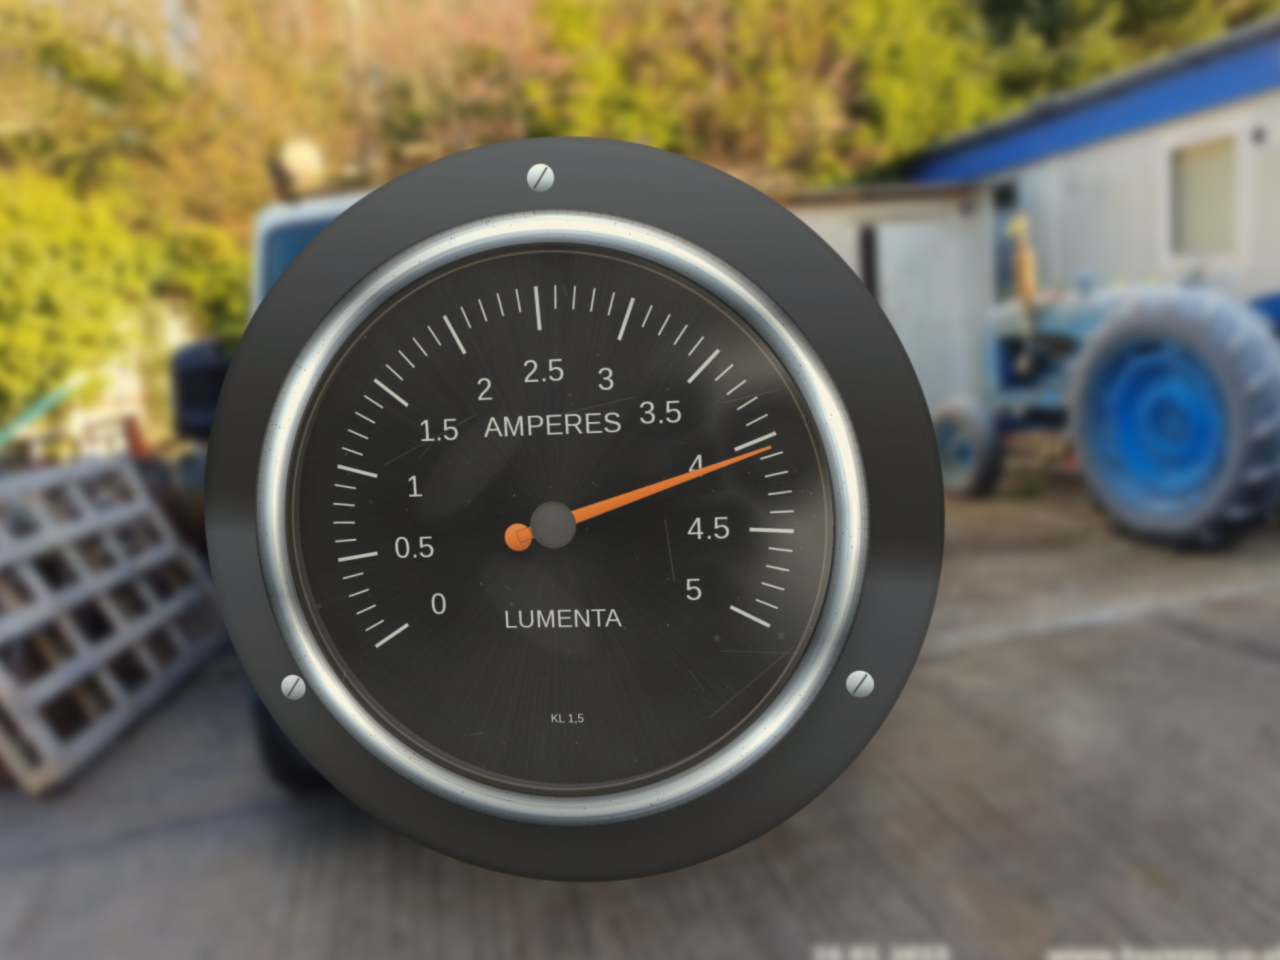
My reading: 4.05 (A)
